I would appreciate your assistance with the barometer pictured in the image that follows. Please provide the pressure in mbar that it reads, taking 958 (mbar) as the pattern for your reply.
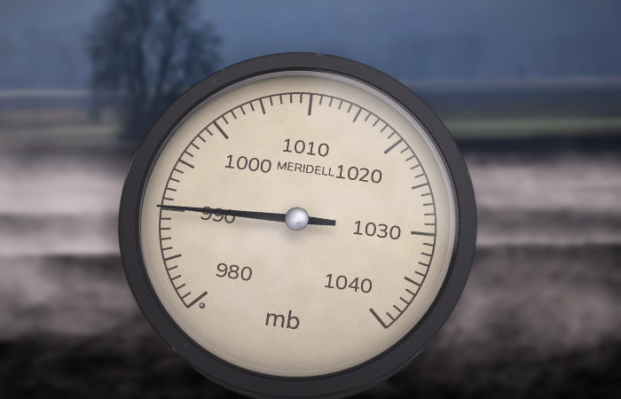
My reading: 990 (mbar)
